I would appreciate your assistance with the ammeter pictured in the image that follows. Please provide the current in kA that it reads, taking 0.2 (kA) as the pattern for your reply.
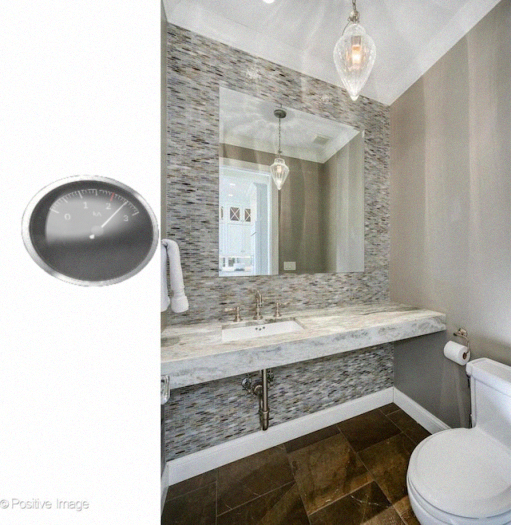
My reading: 2.5 (kA)
